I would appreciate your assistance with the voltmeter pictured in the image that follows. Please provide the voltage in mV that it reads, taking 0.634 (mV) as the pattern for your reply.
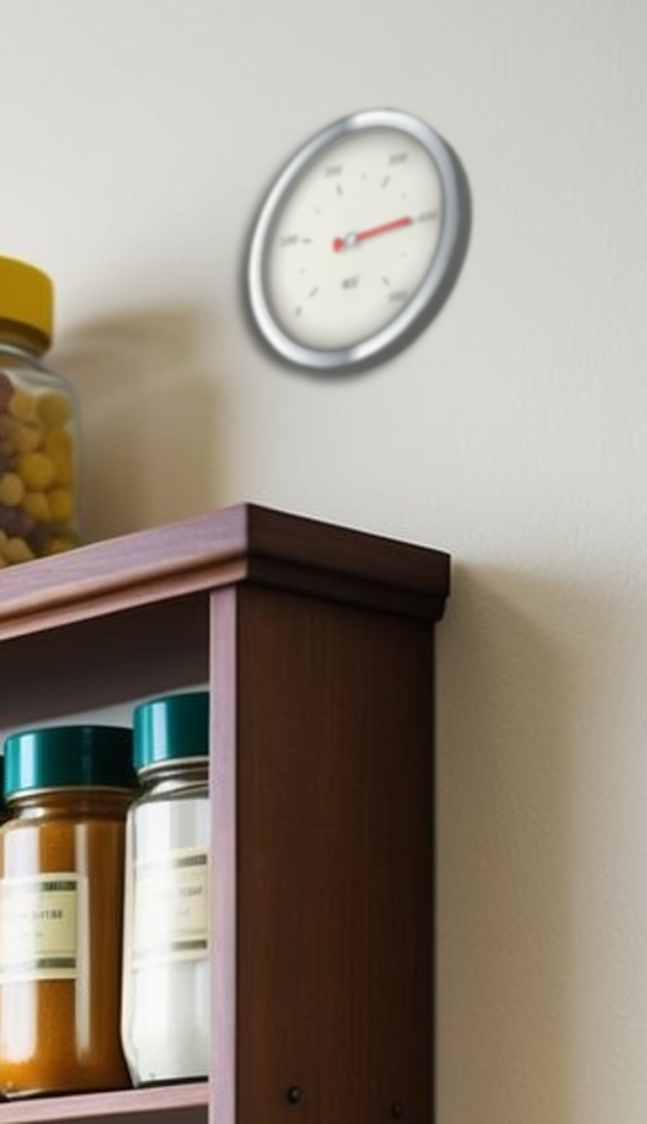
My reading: 400 (mV)
